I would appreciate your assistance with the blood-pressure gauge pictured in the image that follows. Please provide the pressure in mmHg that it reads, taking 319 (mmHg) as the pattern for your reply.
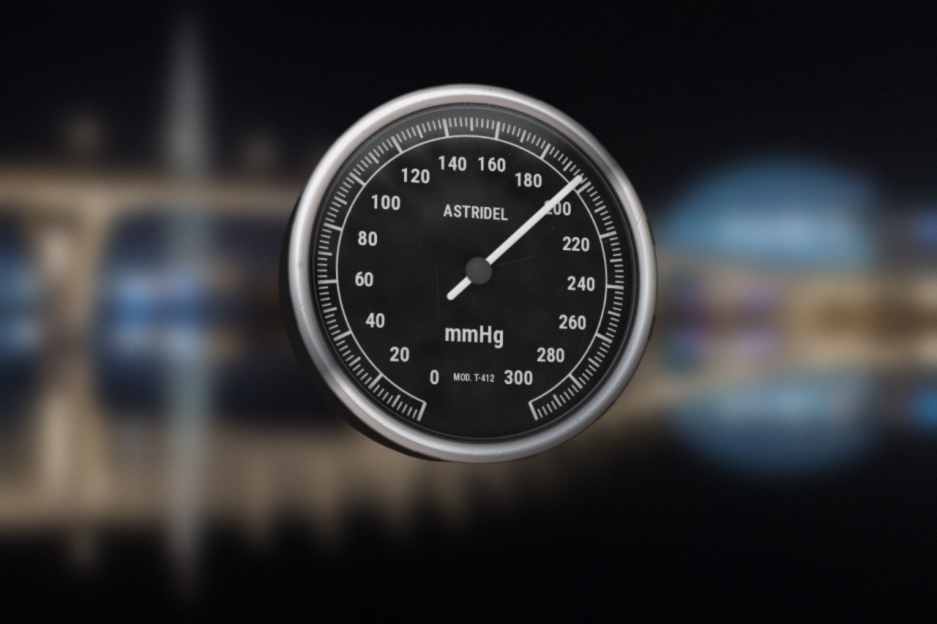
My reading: 196 (mmHg)
